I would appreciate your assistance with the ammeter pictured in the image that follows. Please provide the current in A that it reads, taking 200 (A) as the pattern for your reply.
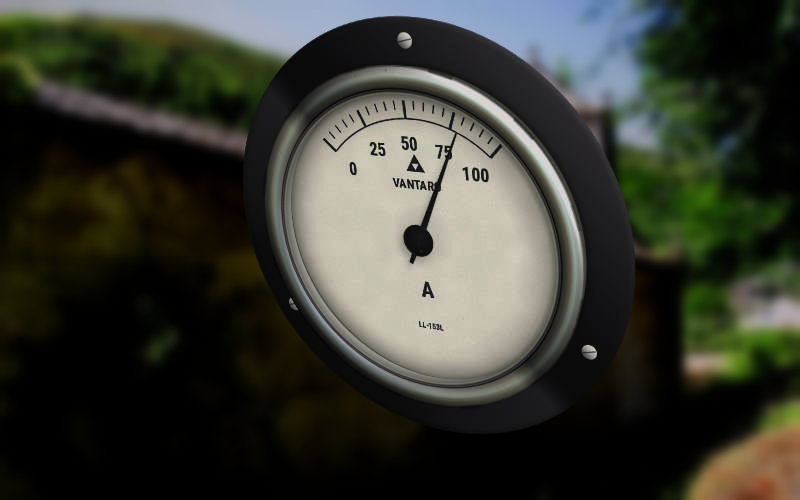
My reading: 80 (A)
